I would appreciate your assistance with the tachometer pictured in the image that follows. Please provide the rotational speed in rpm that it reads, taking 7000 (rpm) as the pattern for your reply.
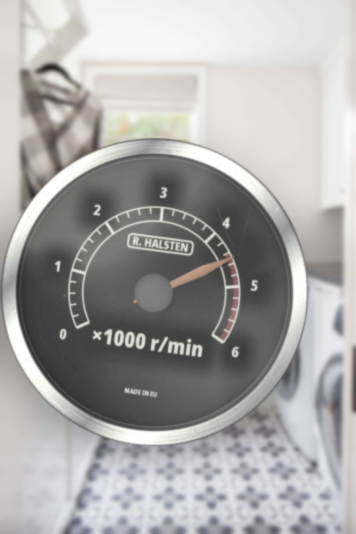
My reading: 4500 (rpm)
